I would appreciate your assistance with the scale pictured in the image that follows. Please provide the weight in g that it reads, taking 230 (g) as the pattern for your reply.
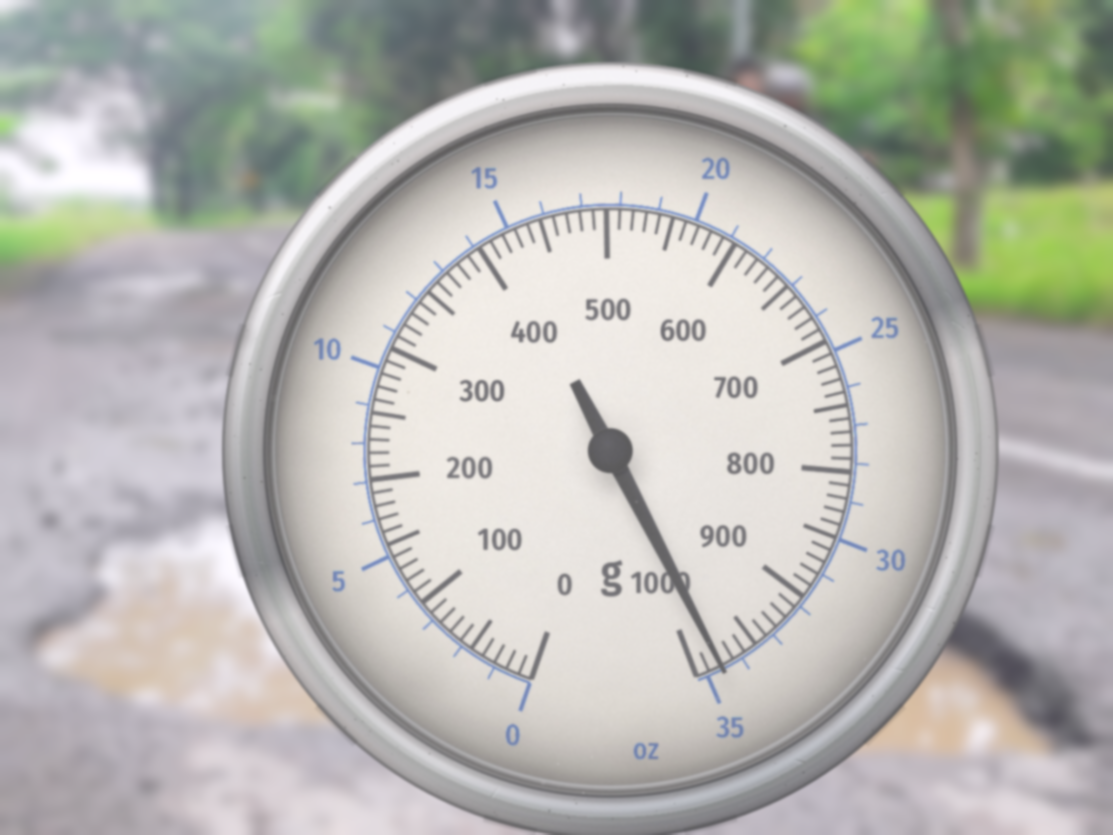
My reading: 980 (g)
